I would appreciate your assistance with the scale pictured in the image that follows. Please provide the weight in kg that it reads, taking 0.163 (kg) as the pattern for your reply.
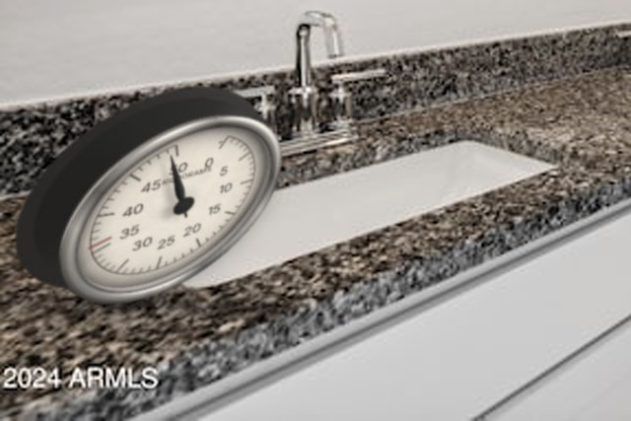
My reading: 49 (kg)
